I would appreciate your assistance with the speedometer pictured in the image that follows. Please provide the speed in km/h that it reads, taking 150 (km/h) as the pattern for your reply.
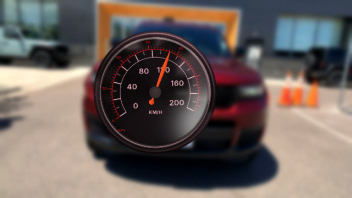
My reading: 120 (km/h)
